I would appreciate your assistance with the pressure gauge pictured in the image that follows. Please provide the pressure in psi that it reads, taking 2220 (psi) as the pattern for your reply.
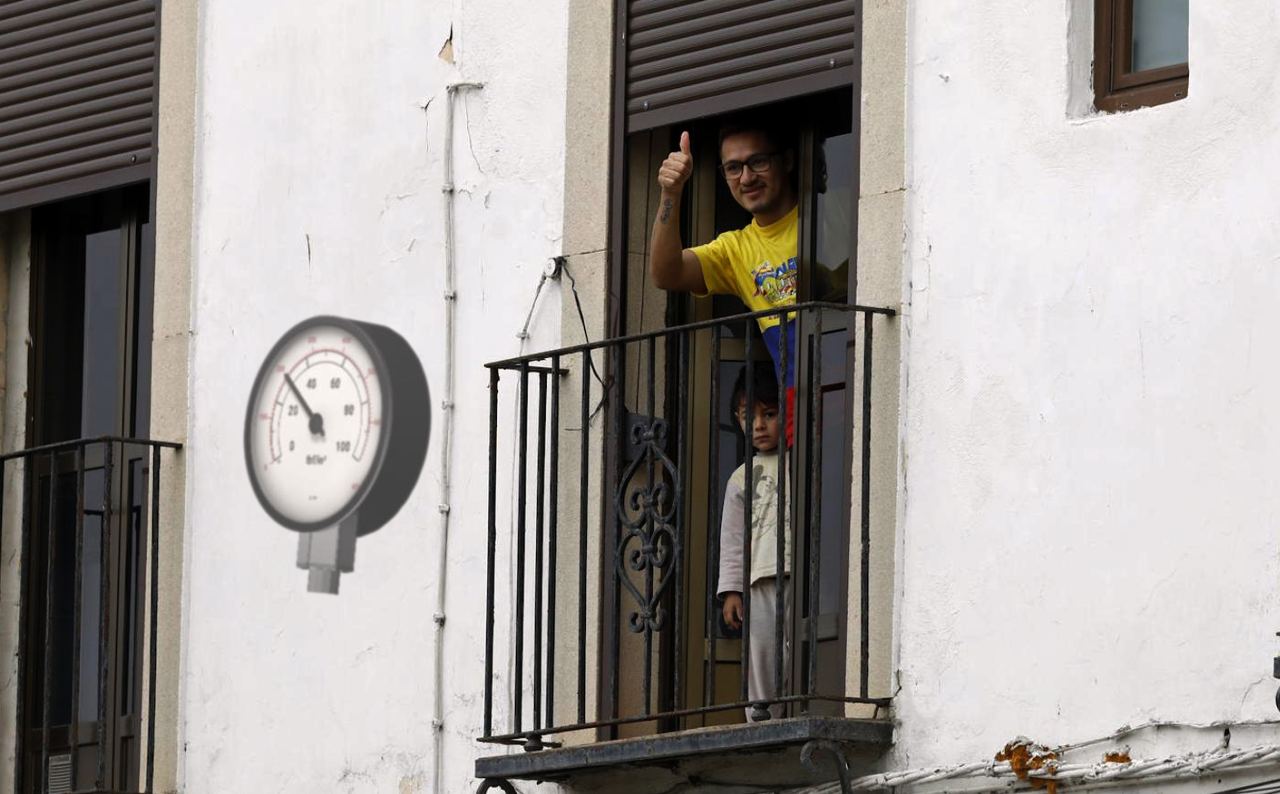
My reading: 30 (psi)
